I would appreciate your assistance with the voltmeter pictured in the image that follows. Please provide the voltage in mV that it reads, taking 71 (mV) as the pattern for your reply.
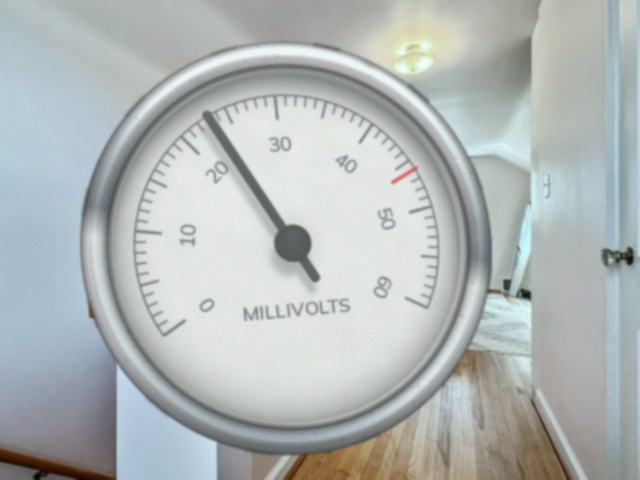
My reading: 23 (mV)
